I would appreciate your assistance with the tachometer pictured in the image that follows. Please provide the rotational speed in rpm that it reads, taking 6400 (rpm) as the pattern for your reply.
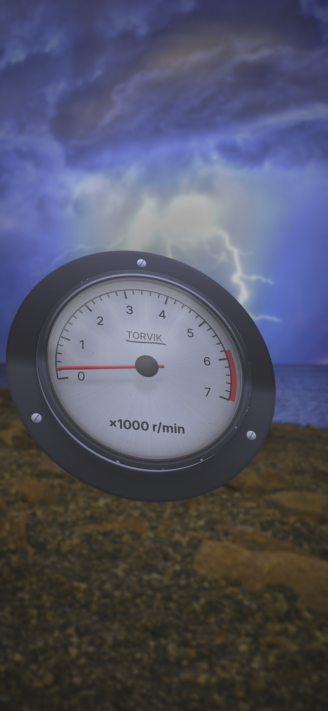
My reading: 200 (rpm)
